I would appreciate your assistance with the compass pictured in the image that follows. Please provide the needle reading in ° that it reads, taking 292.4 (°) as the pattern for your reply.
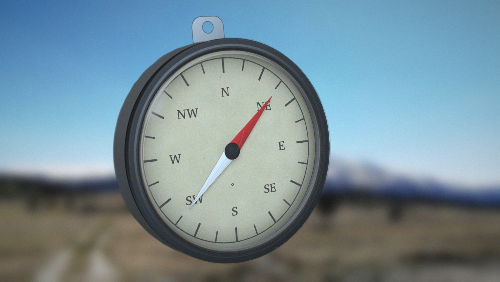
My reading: 45 (°)
